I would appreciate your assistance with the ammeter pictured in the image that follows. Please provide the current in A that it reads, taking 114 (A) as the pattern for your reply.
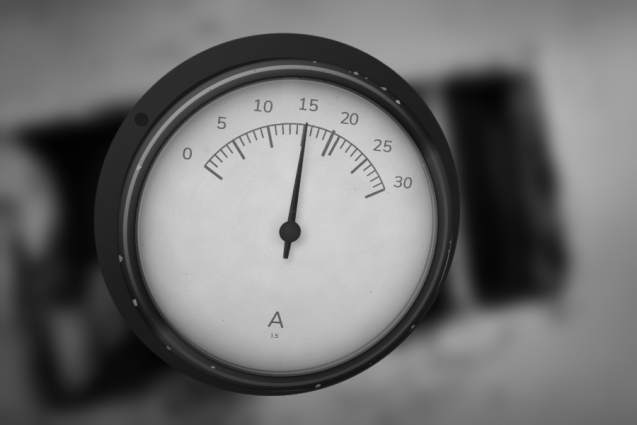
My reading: 15 (A)
